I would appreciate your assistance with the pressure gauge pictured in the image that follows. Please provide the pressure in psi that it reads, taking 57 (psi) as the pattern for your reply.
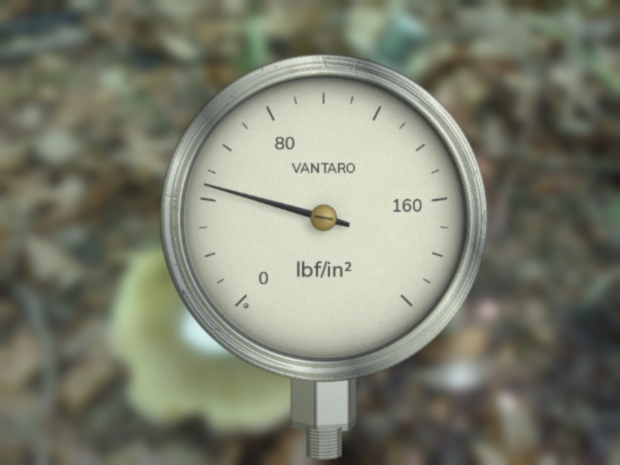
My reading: 45 (psi)
